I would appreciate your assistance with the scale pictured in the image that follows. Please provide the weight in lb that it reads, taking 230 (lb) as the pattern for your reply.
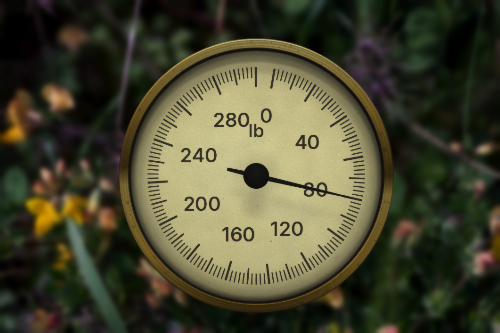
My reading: 80 (lb)
